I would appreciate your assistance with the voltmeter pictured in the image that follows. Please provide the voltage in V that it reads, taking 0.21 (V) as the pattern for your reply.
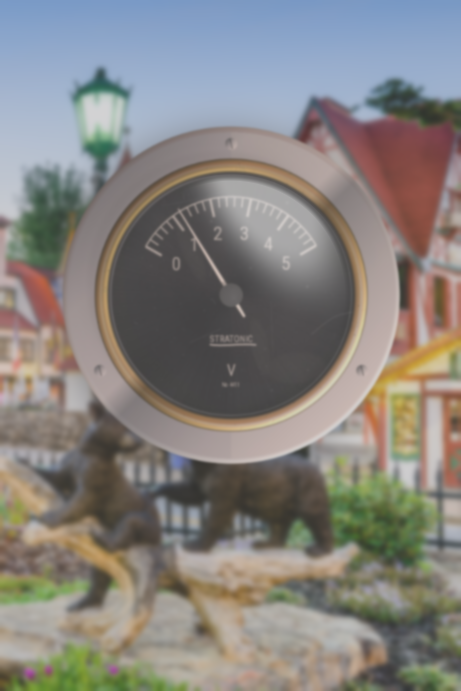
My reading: 1.2 (V)
